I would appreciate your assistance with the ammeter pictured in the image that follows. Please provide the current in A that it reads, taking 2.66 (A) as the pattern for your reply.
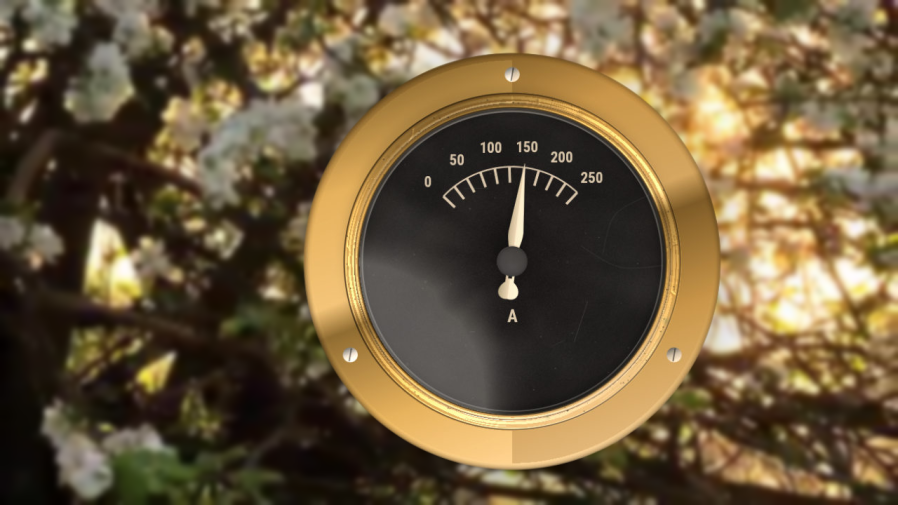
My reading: 150 (A)
